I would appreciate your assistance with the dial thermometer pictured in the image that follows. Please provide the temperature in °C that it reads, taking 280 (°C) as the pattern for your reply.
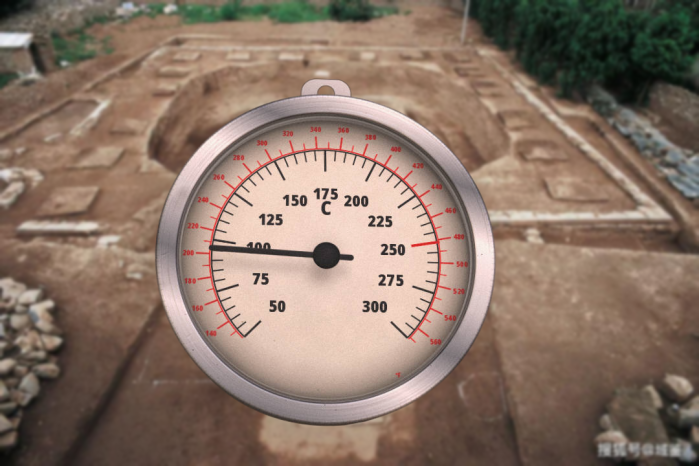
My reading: 95 (°C)
